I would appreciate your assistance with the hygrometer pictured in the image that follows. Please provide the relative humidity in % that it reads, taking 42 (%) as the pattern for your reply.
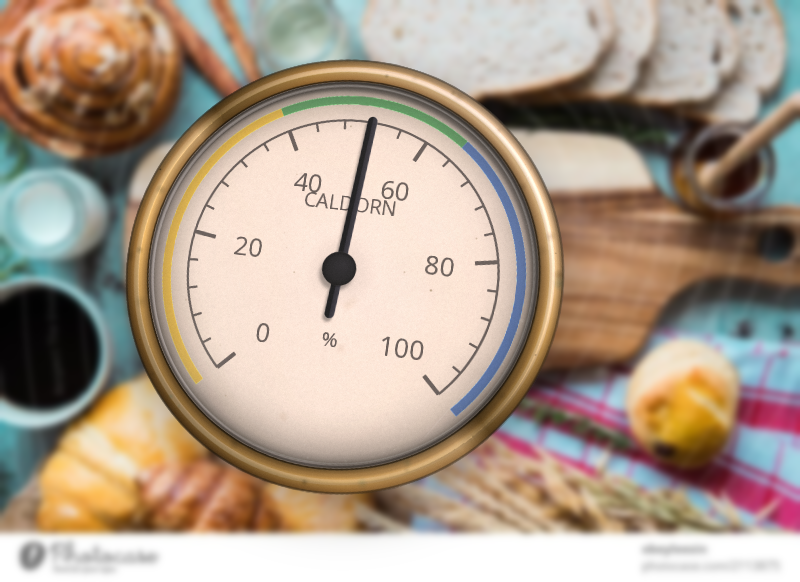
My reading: 52 (%)
